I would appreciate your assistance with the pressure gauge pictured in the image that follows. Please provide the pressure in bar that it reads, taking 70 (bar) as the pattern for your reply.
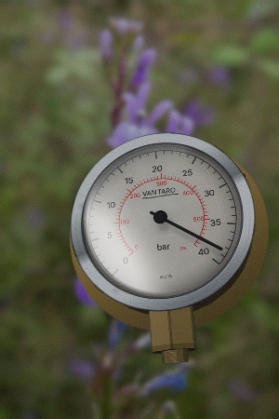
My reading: 38.5 (bar)
